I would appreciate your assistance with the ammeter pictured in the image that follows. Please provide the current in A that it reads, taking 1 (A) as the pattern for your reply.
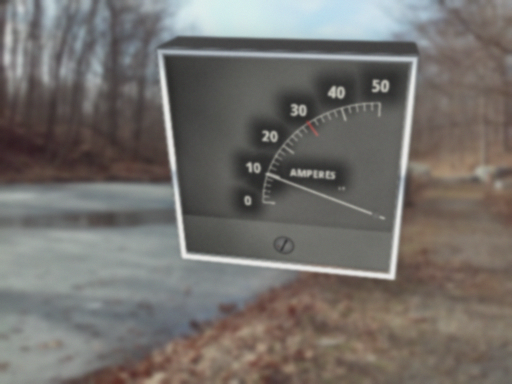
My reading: 10 (A)
